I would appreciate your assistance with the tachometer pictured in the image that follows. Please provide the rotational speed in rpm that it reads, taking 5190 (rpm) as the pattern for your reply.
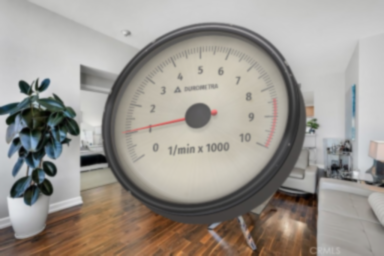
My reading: 1000 (rpm)
